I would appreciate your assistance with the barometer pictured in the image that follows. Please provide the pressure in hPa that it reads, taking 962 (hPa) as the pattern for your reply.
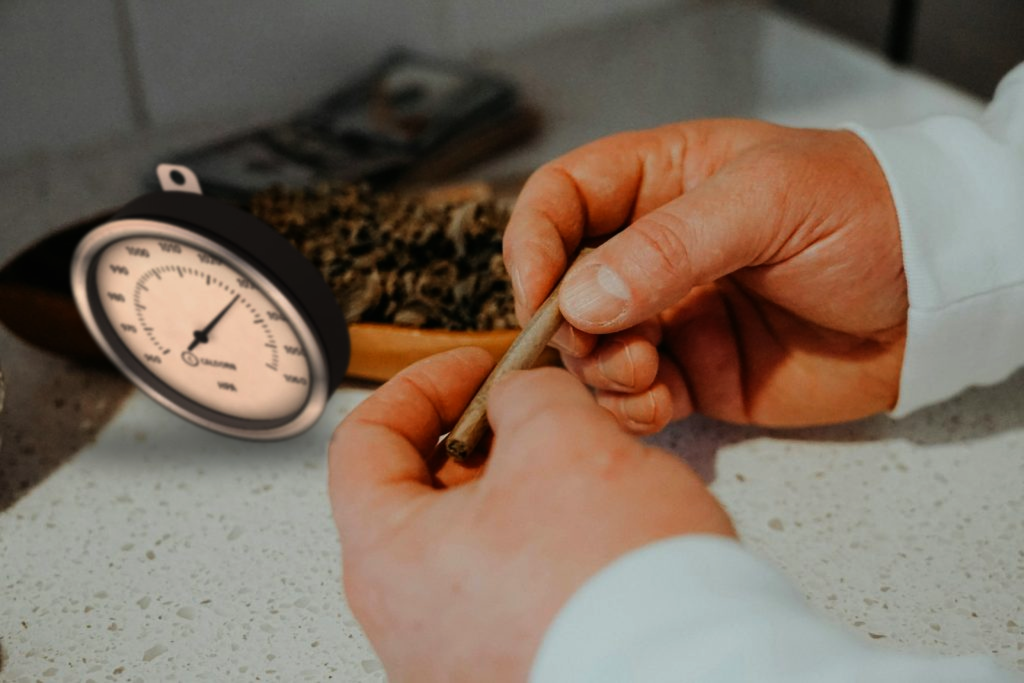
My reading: 1030 (hPa)
